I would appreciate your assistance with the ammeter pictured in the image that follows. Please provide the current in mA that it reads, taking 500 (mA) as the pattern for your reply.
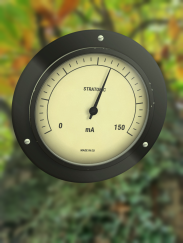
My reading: 85 (mA)
